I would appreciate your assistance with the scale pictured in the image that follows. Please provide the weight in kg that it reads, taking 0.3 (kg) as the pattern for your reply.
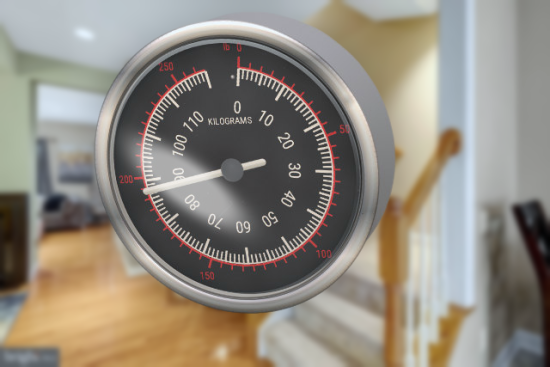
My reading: 88 (kg)
